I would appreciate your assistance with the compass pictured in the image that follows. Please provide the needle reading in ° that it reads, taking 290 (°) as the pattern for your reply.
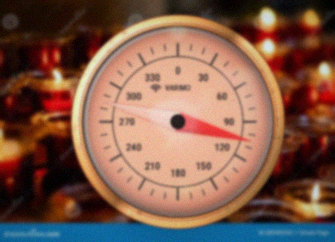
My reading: 105 (°)
